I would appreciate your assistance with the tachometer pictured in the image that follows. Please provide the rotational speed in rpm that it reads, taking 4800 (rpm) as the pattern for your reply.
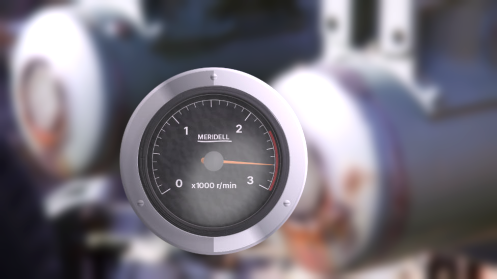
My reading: 2700 (rpm)
